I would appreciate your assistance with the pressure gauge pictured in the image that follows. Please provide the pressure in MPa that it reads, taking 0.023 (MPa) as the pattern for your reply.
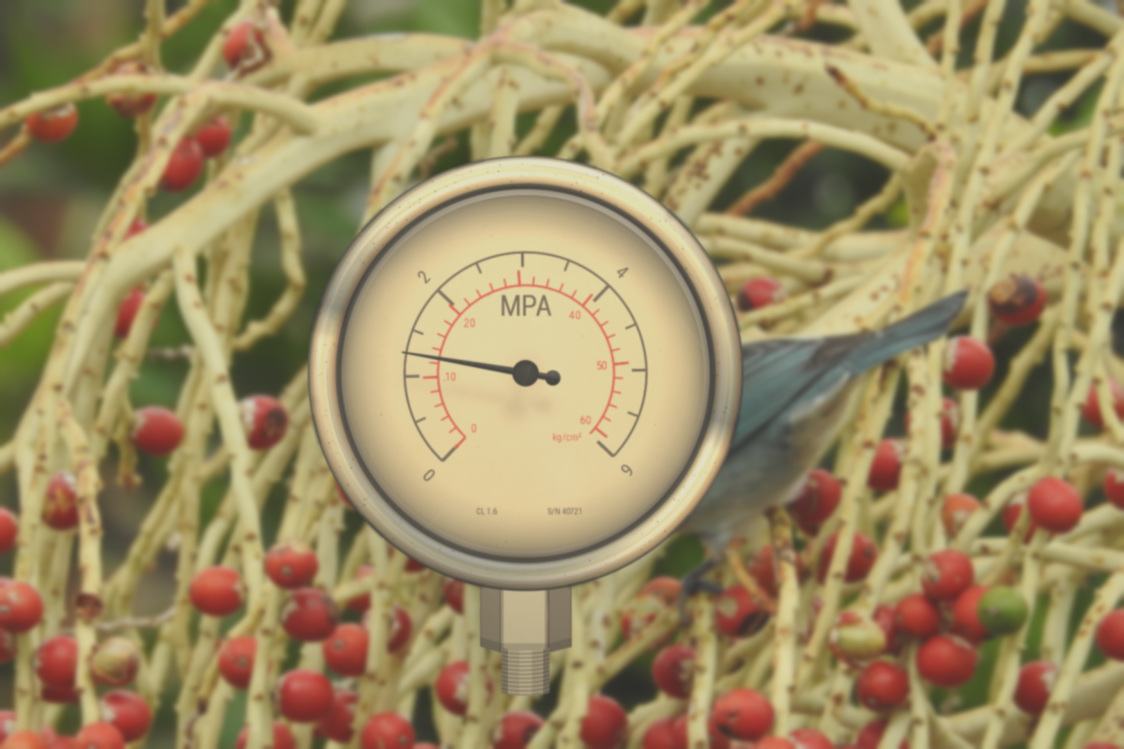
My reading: 1.25 (MPa)
